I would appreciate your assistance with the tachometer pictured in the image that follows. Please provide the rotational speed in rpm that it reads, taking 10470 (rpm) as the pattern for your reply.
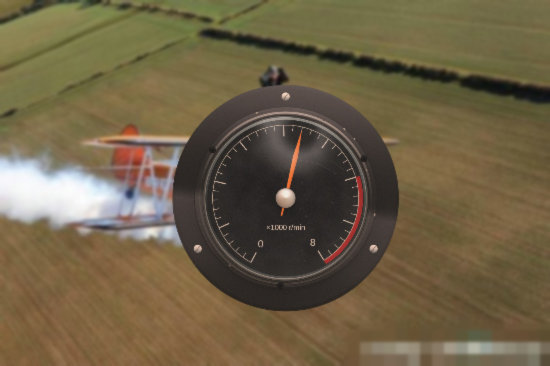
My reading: 4400 (rpm)
